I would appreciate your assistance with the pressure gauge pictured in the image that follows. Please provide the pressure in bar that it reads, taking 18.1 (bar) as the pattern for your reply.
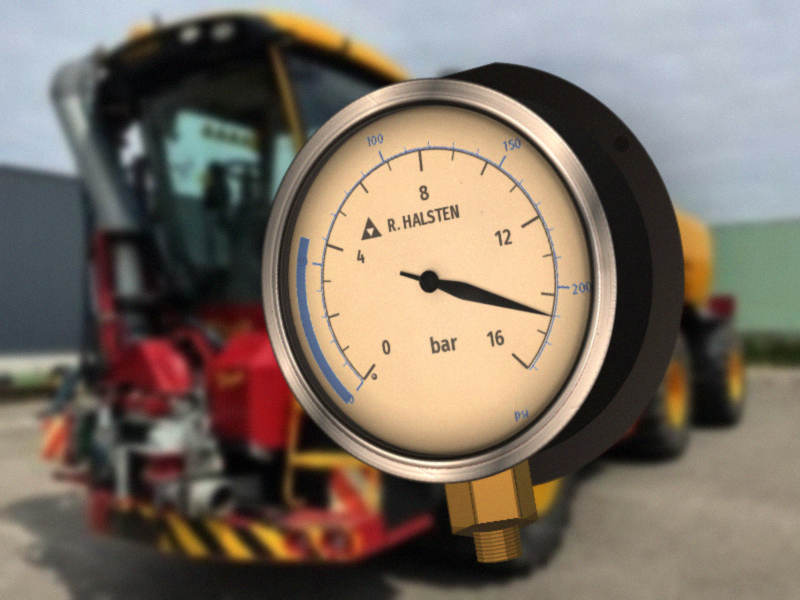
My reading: 14.5 (bar)
